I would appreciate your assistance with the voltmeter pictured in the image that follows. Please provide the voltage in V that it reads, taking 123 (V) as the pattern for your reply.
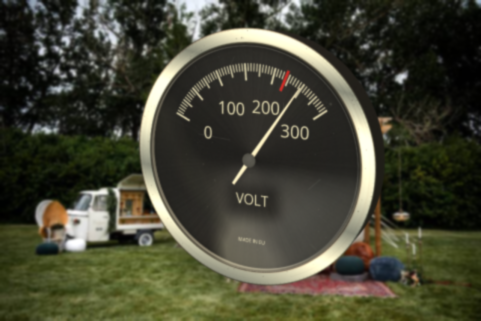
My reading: 250 (V)
